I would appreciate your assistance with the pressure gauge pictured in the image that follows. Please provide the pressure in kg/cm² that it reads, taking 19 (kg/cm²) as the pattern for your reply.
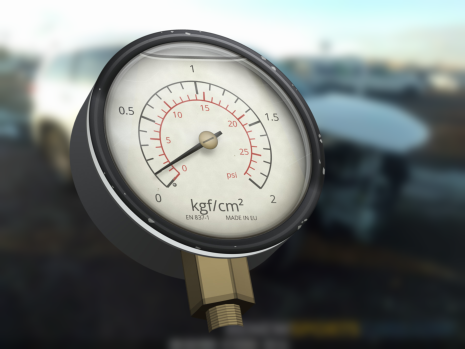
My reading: 0.1 (kg/cm²)
